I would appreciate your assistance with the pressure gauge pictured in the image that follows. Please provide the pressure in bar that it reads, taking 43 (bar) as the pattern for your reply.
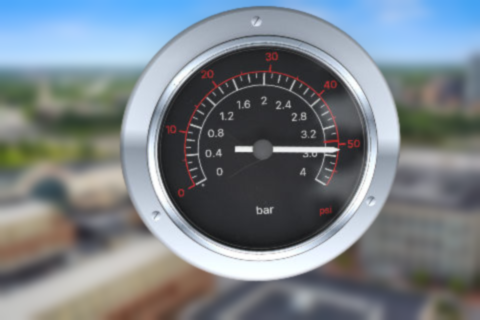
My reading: 3.5 (bar)
